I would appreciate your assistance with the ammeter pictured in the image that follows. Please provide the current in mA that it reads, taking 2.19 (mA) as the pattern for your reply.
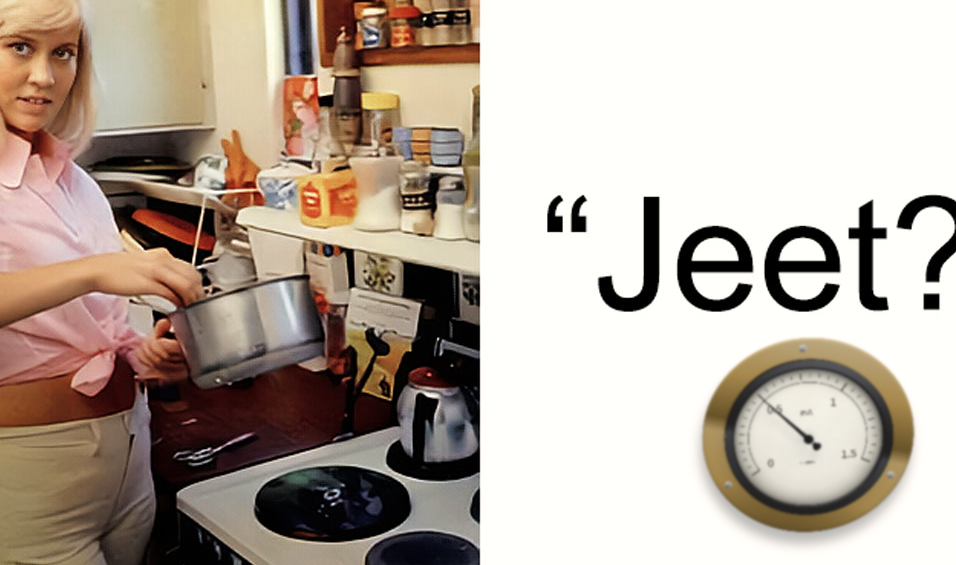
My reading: 0.5 (mA)
